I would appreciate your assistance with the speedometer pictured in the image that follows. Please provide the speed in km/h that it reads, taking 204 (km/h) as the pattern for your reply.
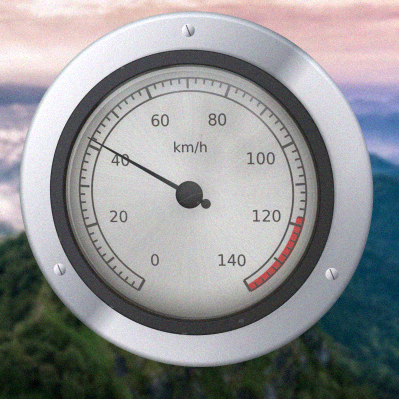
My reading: 42 (km/h)
